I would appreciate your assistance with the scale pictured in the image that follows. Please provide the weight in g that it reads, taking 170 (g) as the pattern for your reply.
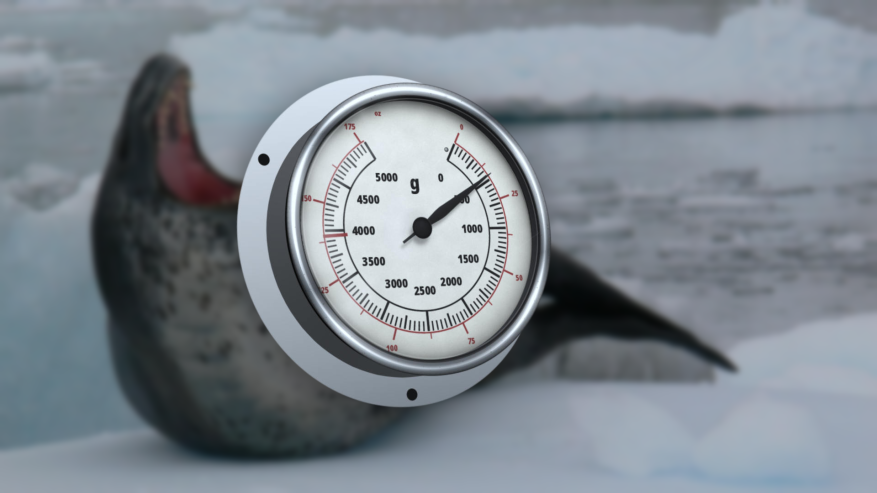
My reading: 450 (g)
